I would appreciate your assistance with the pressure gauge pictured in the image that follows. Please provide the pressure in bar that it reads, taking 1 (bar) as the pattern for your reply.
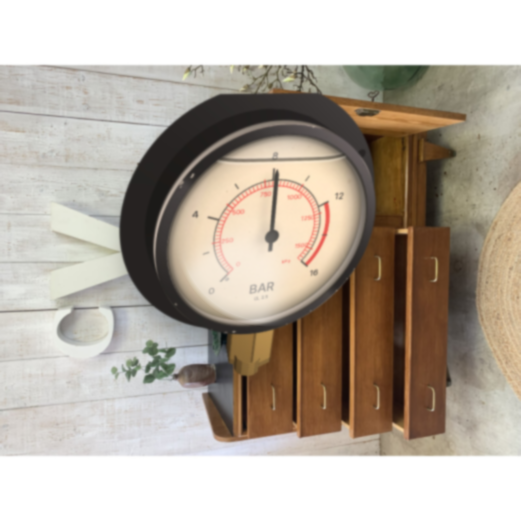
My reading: 8 (bar)
